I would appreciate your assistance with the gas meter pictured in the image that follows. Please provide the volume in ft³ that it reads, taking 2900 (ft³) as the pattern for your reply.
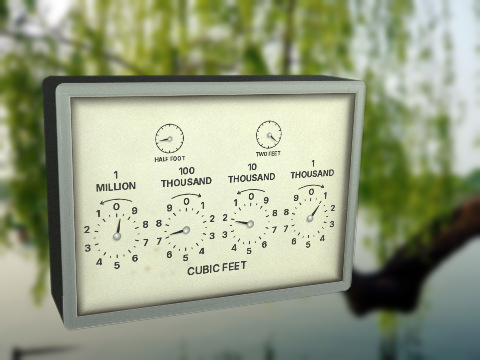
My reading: 972100 (ft³)
